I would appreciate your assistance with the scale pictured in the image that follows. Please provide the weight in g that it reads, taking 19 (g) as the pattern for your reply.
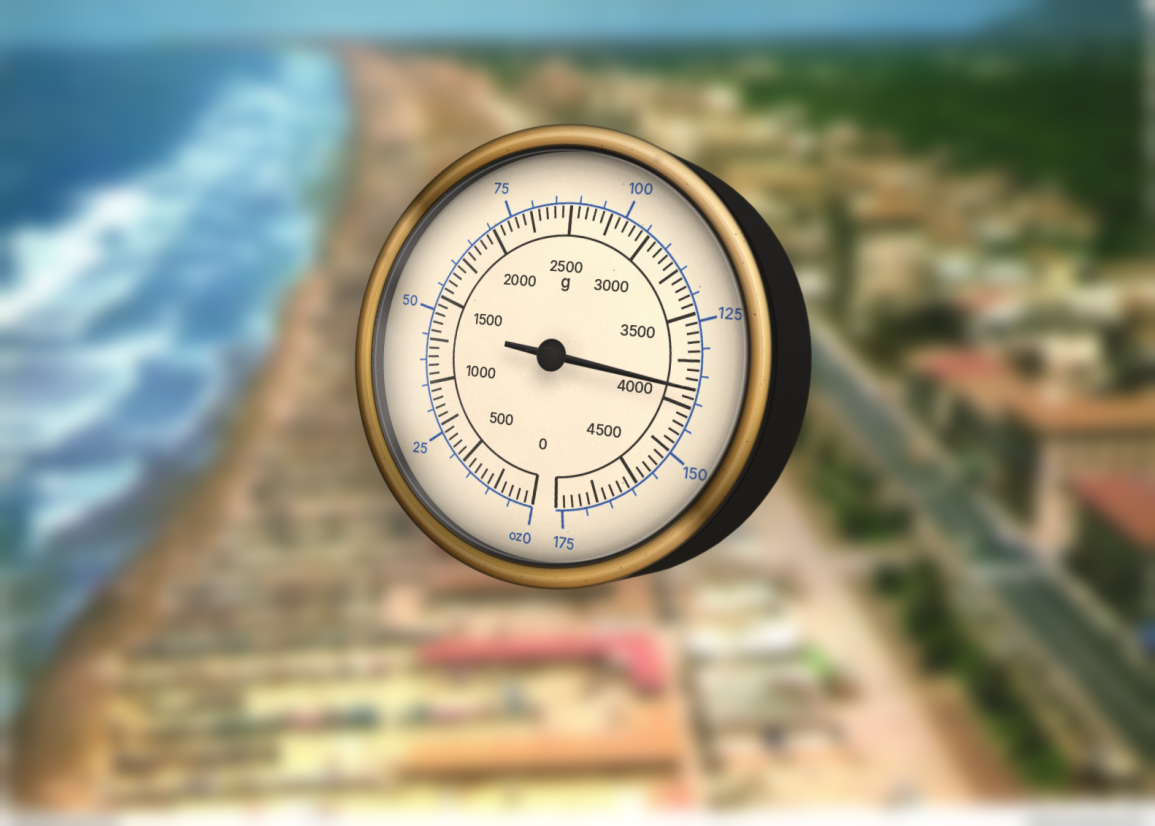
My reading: 3900 (g)
